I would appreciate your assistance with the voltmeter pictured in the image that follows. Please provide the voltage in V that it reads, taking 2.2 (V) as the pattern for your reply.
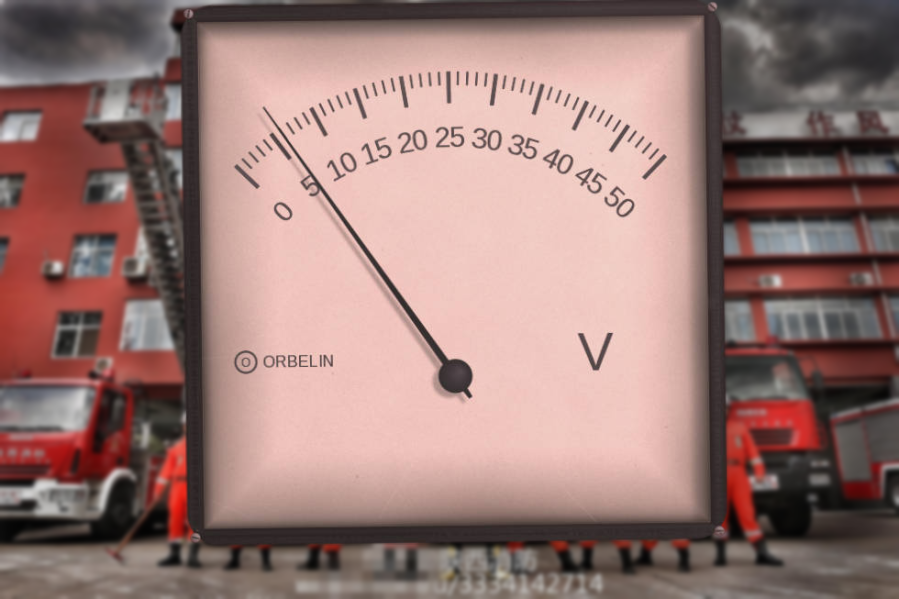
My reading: 6 (V)
